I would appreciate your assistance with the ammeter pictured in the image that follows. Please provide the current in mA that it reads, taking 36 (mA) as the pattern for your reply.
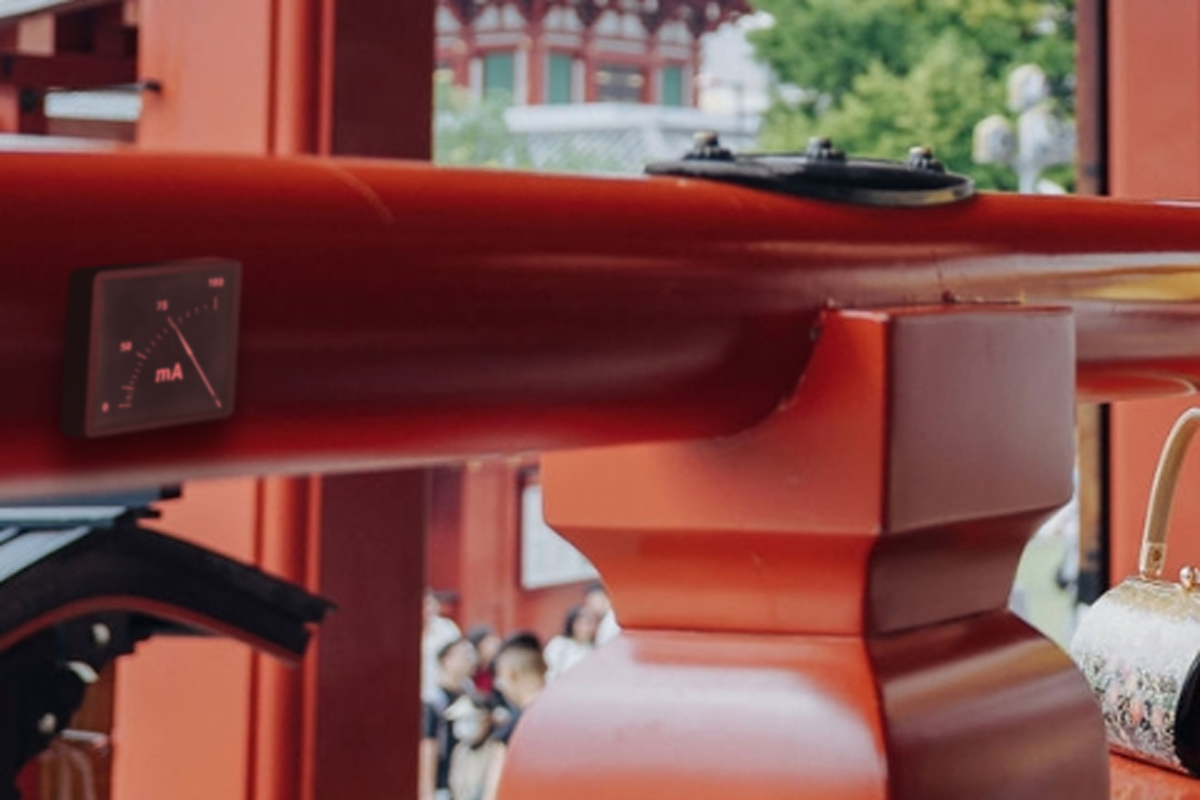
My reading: 75 (mA)
